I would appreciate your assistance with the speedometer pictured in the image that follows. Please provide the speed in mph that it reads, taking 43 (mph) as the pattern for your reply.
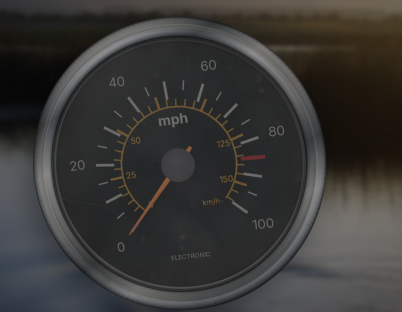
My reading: 0 (mph)
